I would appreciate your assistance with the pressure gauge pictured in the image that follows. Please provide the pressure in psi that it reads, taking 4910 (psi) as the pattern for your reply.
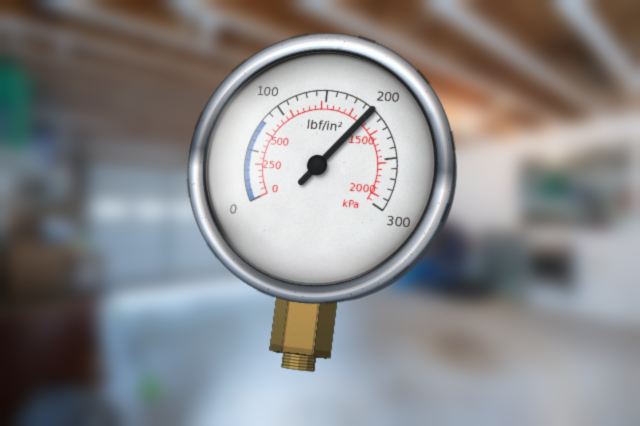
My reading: 200 (psi)
